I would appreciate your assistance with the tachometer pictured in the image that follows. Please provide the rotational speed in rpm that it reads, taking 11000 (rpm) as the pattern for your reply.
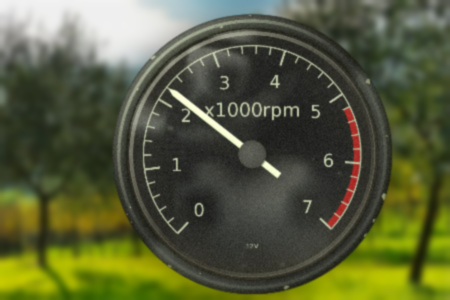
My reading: 2200 (rpm)
